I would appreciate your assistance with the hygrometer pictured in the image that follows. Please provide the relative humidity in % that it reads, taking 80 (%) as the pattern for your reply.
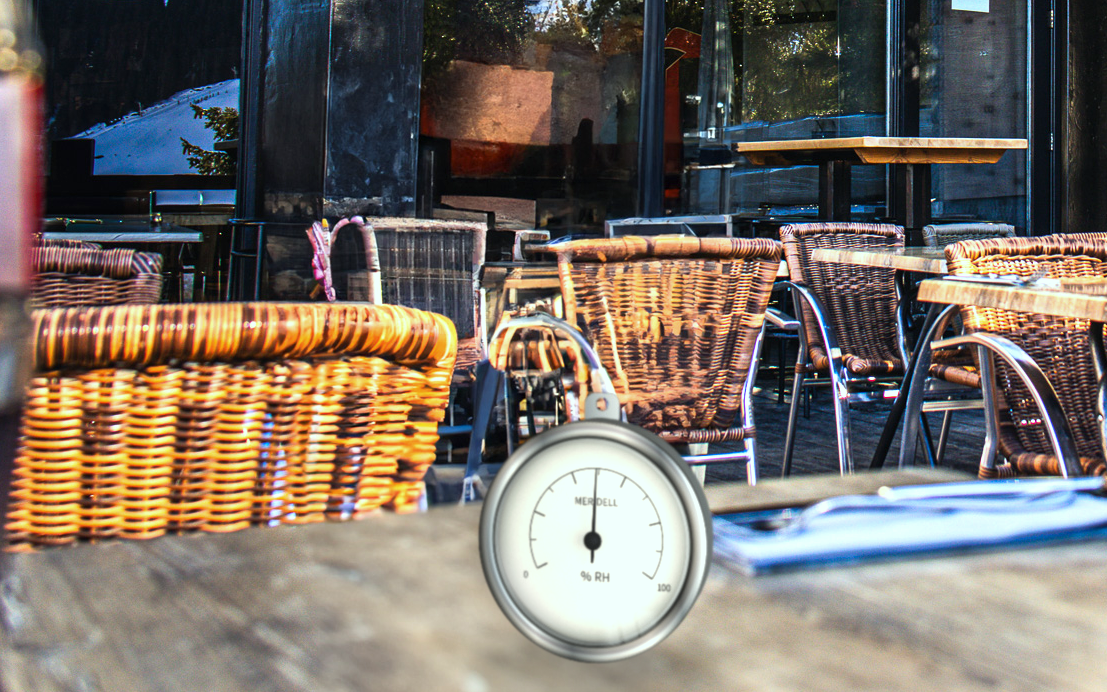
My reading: 50 (%)
